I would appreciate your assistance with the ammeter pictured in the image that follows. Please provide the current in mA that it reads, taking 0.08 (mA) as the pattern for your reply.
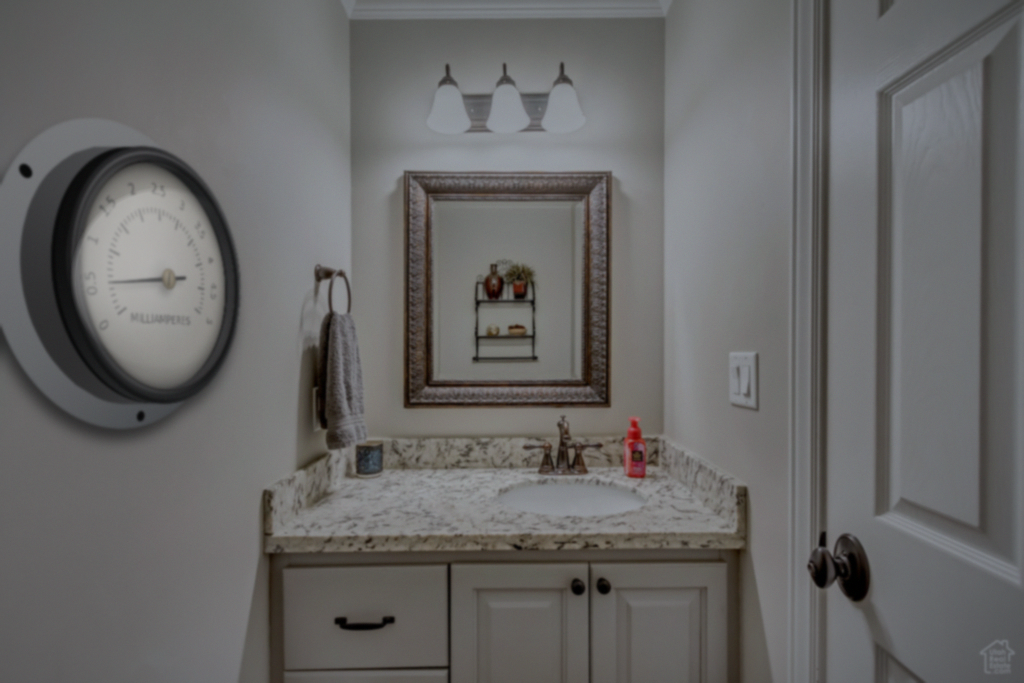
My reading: 0.5 (mA)
